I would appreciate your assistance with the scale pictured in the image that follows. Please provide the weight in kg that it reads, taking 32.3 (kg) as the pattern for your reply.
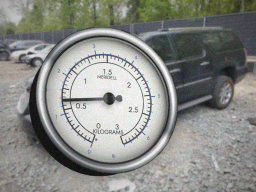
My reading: 0.6 (kg)
